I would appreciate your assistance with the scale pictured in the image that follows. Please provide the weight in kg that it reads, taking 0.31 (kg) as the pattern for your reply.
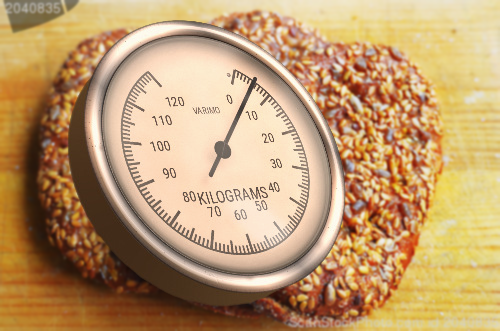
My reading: 5 (kg)
